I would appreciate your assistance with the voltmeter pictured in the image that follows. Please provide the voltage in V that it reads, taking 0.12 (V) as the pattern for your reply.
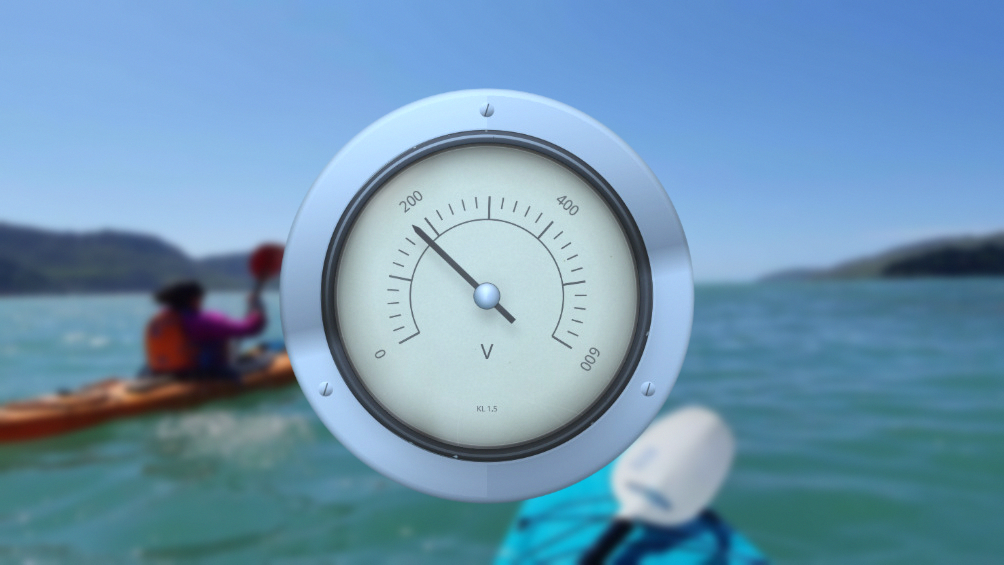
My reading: 180 (V)
